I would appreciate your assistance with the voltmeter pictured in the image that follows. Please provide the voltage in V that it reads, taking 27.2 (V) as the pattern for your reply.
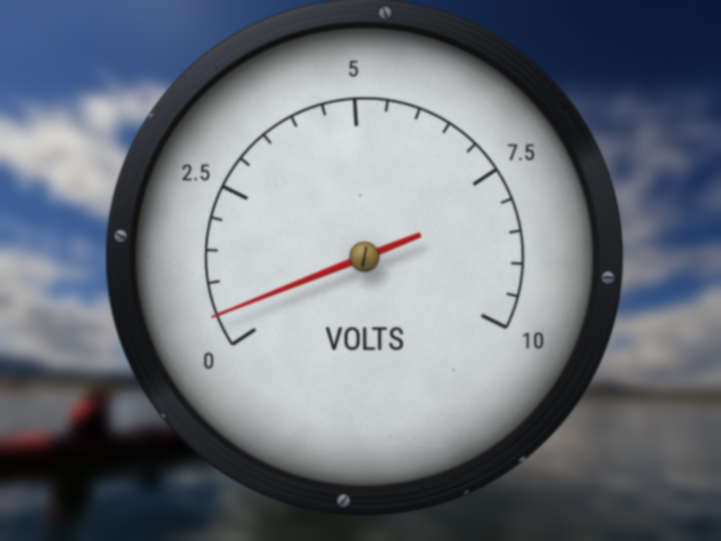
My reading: 0.5 (V)
